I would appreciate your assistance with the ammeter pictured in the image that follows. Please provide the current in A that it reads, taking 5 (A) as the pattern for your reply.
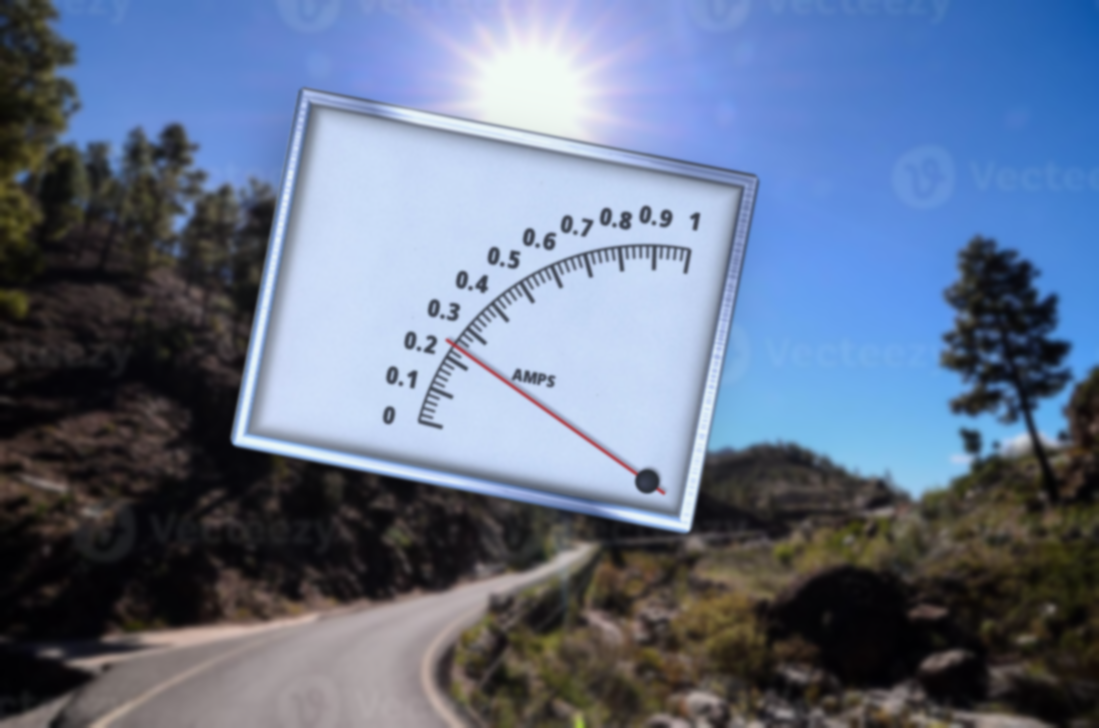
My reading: 0.24 (A)
